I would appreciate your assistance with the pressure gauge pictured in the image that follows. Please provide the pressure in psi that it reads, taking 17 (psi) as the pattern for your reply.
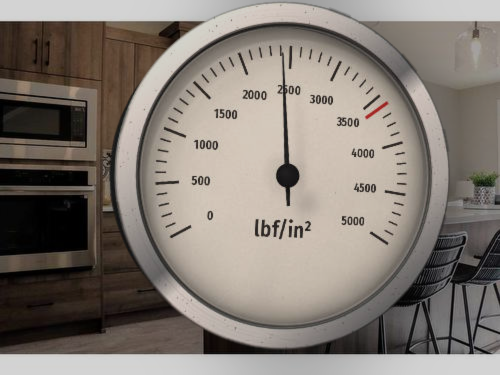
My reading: 2400 (psi)
